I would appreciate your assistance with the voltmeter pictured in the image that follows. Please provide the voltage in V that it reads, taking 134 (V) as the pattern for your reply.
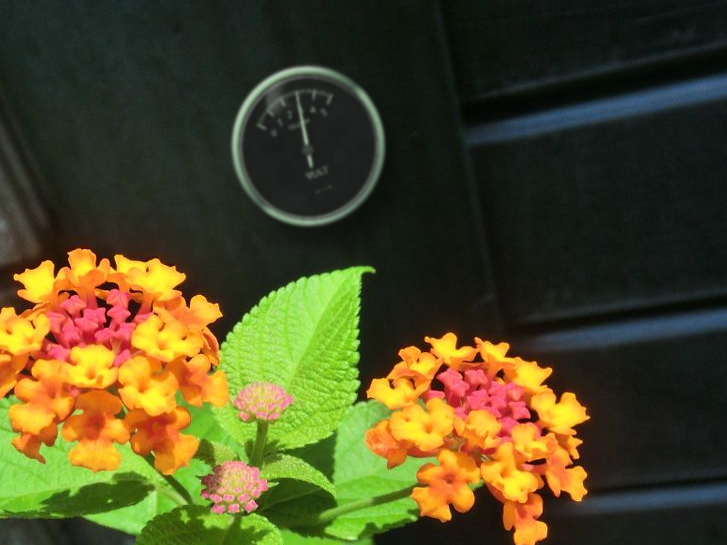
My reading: 3 (V)
